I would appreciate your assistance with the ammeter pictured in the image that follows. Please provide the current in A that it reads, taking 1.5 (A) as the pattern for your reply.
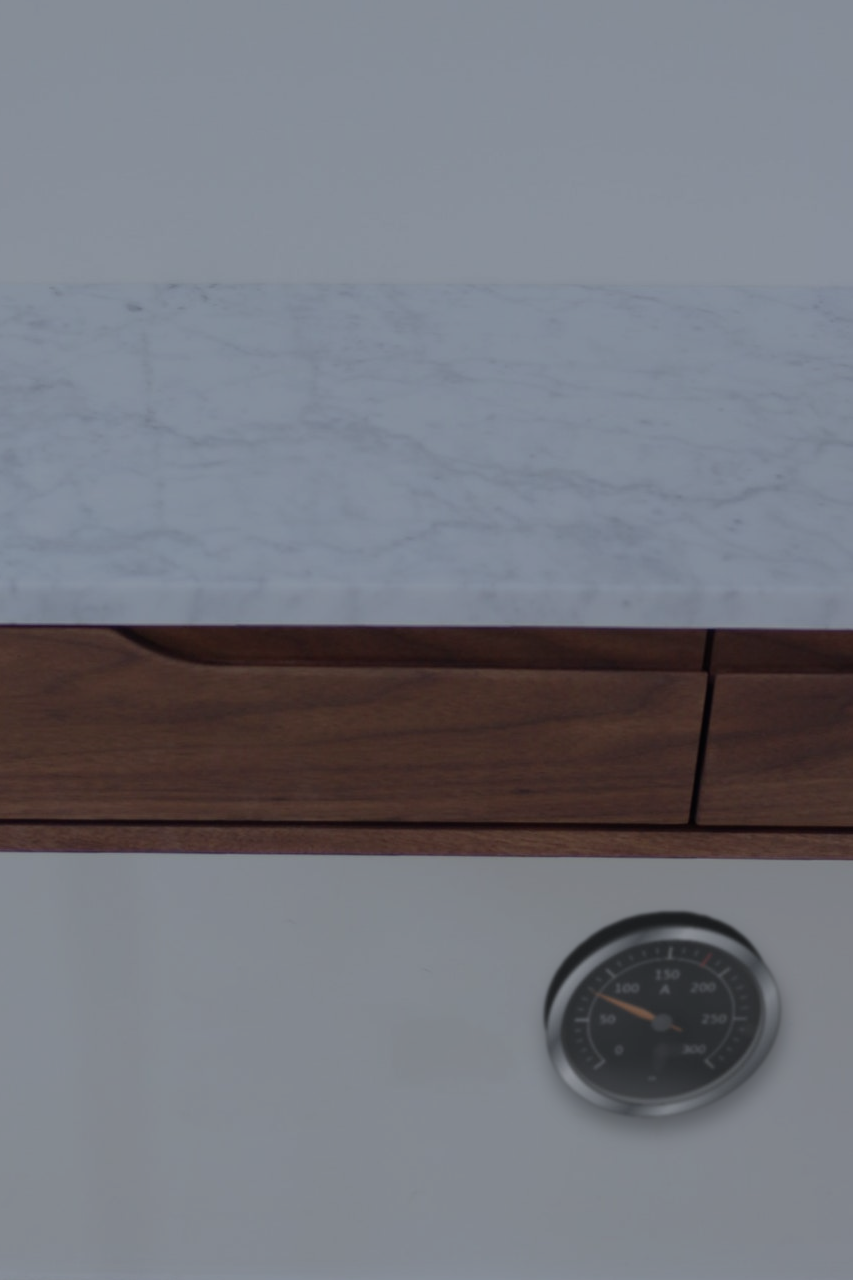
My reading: 80 (A)
